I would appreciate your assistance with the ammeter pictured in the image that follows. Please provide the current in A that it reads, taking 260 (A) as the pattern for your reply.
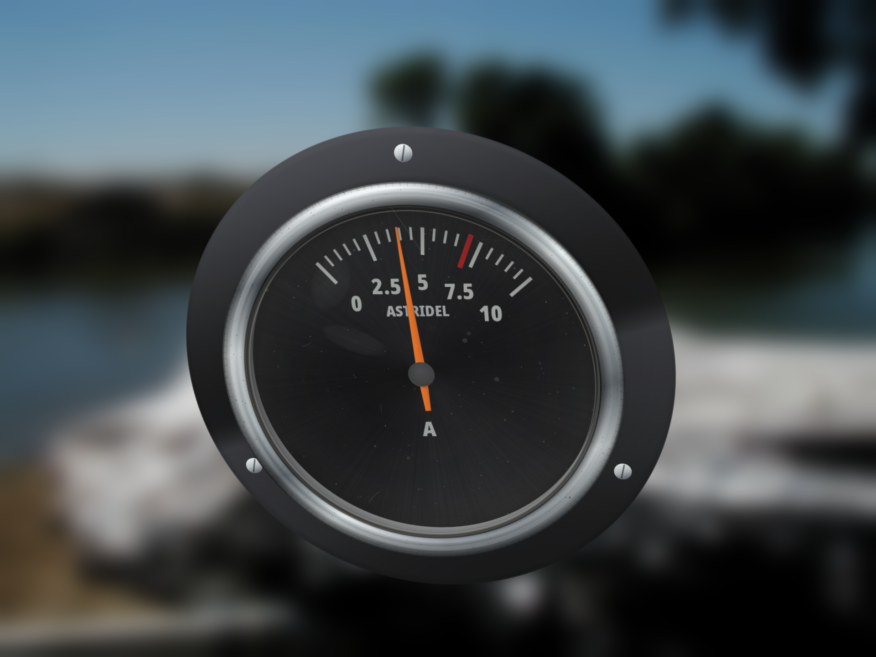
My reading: 4 (A)
